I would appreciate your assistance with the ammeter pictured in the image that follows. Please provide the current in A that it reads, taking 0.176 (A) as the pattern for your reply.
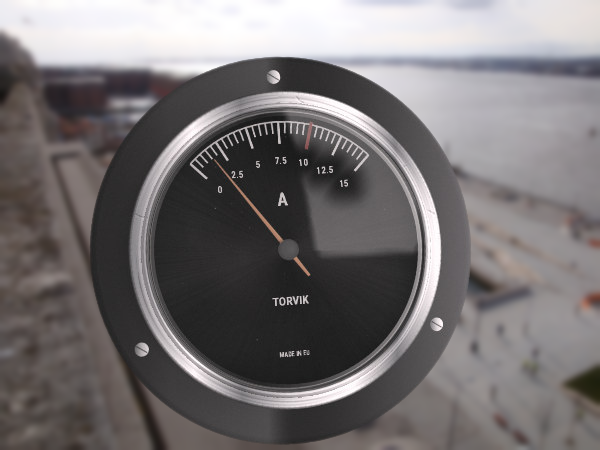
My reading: 1.5 (A)
